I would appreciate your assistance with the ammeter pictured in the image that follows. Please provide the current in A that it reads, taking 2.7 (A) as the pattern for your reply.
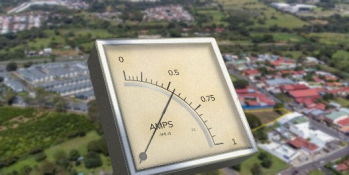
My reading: 0.55 (A)
